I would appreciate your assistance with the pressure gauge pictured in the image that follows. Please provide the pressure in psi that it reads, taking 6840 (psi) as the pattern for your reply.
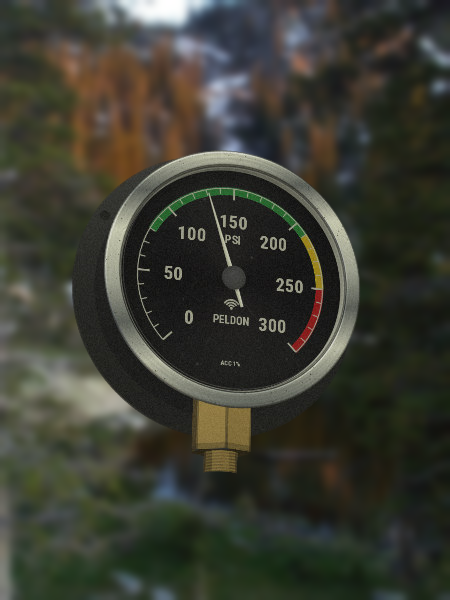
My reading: 130 (psi)
